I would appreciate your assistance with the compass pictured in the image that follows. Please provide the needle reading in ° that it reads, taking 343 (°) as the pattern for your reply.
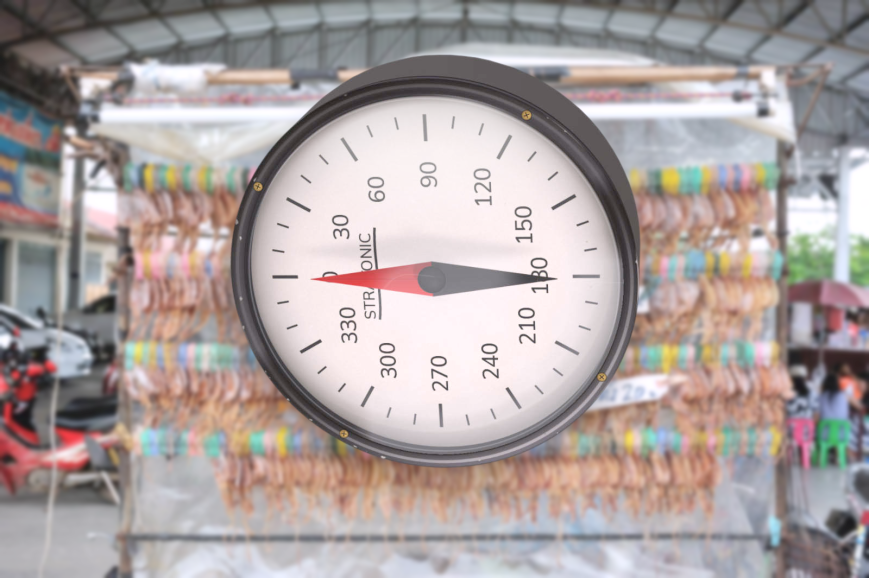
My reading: 0 (°)
